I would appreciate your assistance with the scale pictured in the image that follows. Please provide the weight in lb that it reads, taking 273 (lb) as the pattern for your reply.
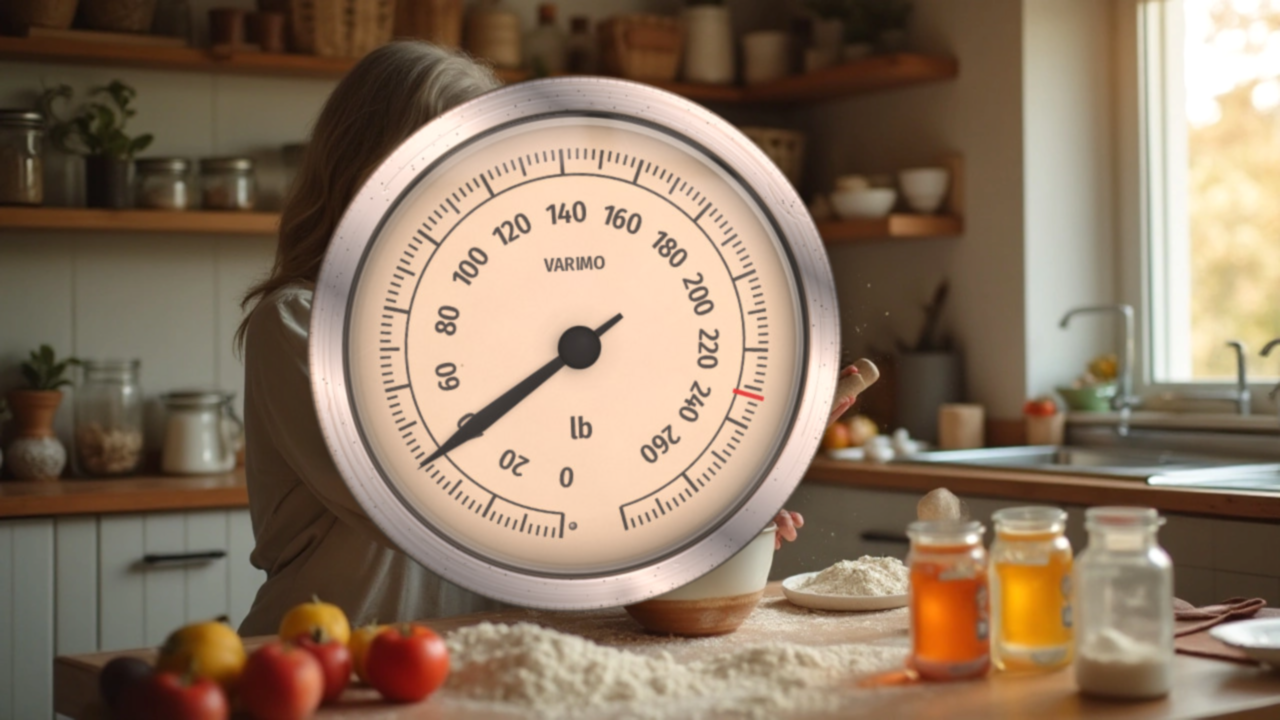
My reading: 40 (lb)
